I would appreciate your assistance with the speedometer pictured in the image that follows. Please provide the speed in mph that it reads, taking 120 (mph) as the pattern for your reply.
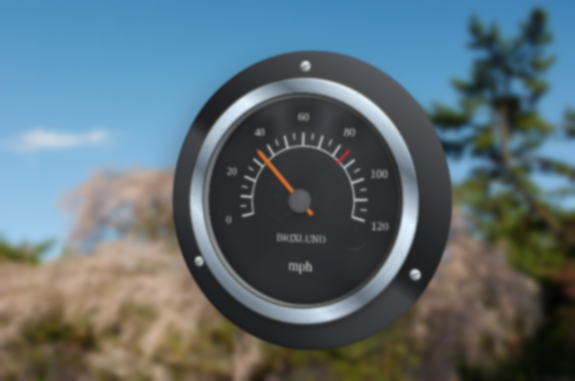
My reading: 35 (mph)
